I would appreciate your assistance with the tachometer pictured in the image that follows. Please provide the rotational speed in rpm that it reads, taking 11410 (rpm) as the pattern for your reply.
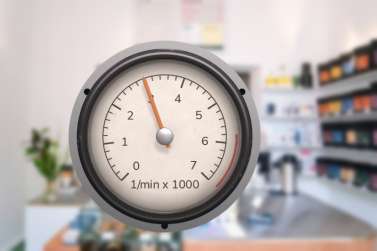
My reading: 3000 (rpm)
